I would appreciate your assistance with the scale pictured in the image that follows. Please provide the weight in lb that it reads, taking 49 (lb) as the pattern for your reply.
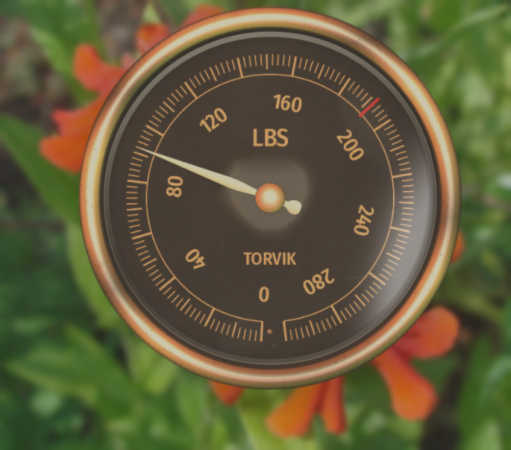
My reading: 92 (lb)
